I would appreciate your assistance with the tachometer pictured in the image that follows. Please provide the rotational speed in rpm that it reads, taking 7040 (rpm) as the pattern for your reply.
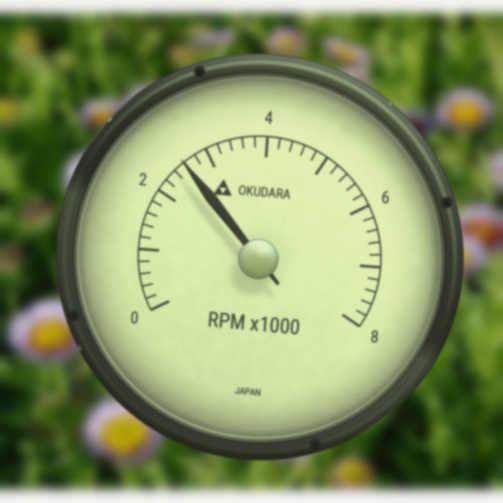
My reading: 2600 (rpm)
